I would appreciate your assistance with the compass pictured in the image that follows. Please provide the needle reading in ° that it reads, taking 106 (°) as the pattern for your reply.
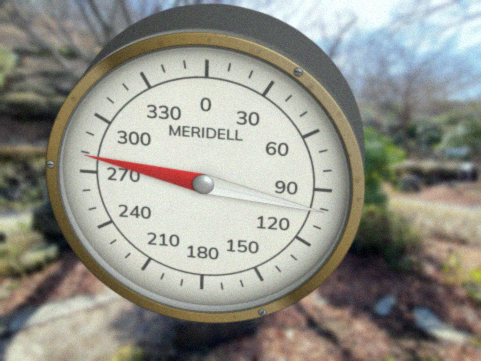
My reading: 280 (°)
